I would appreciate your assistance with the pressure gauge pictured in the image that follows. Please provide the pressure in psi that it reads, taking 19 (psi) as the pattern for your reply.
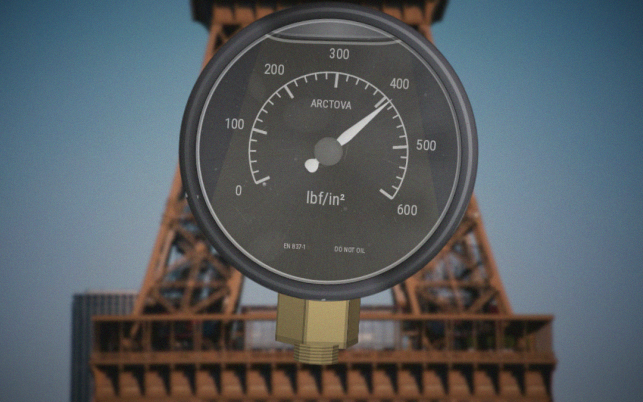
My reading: 410 (psi)
